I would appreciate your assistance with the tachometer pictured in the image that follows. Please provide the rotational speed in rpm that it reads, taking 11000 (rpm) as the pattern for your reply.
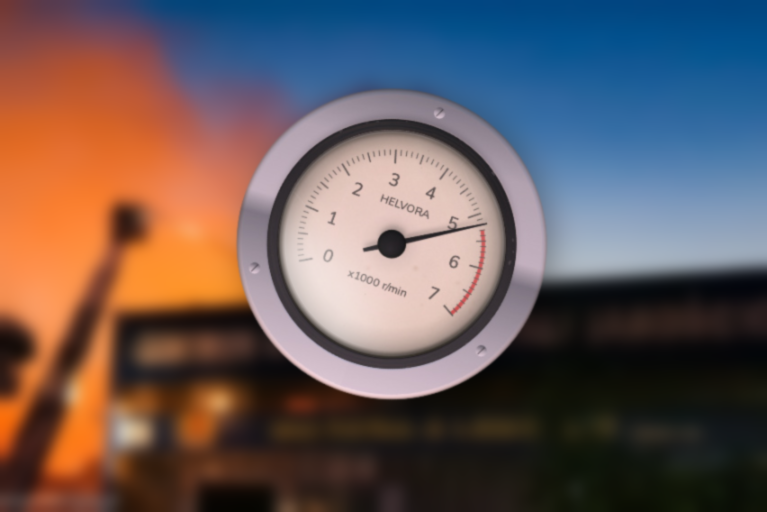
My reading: 5200 (rpm)
